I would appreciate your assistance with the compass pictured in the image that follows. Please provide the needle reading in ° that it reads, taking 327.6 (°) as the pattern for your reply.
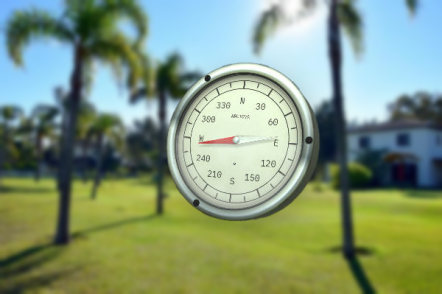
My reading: 262.5 (°)
